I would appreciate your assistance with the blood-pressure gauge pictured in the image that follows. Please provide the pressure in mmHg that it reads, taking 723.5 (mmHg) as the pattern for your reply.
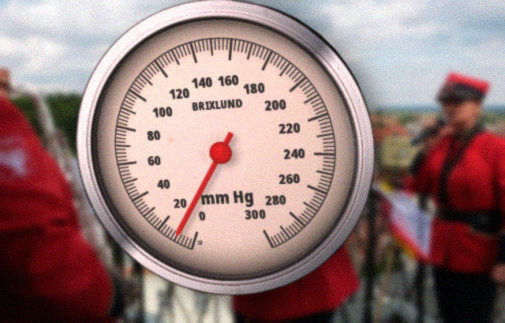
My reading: 10 (mmHg)
